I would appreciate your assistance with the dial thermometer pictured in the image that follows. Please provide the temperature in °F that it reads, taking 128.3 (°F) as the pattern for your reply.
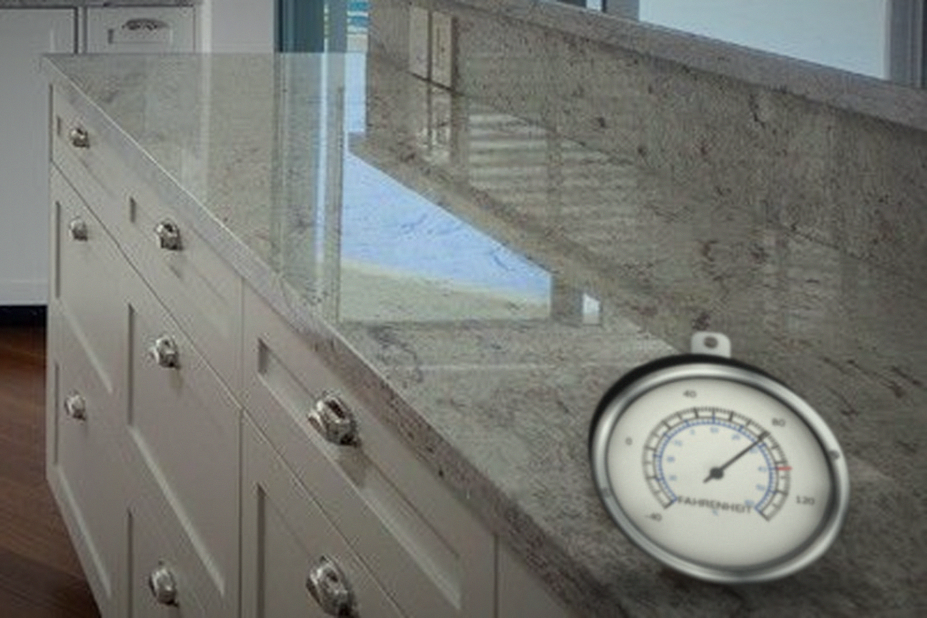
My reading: 80 (°F)
